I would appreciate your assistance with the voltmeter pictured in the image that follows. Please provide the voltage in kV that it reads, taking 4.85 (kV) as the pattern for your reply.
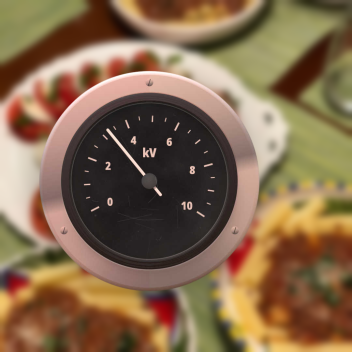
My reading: 3.25 (kV)
